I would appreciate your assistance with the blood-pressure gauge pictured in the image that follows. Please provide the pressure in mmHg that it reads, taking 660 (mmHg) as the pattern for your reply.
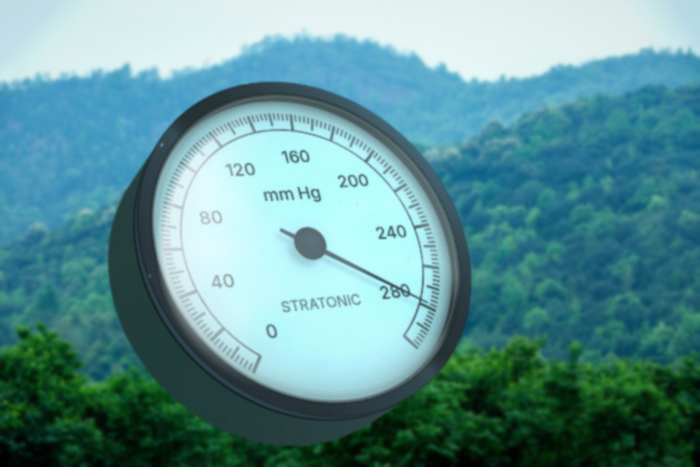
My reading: 280 (mmHg)
